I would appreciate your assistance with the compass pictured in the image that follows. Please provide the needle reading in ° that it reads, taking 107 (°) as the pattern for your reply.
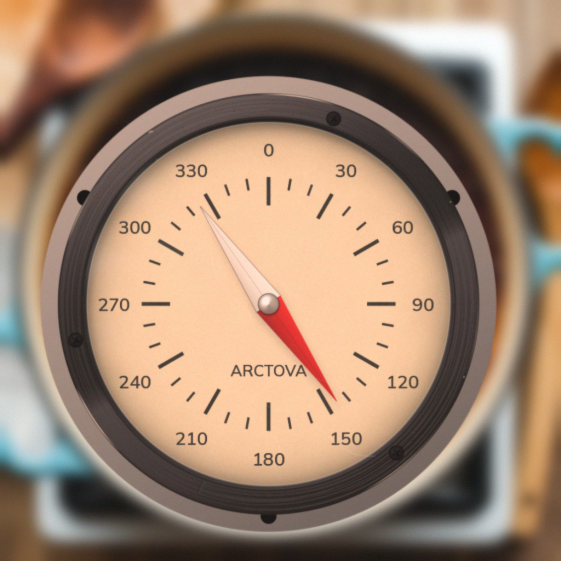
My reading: 145 (°)
